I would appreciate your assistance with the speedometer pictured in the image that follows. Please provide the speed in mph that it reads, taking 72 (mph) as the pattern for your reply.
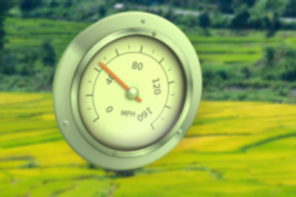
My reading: 45 (mph)
